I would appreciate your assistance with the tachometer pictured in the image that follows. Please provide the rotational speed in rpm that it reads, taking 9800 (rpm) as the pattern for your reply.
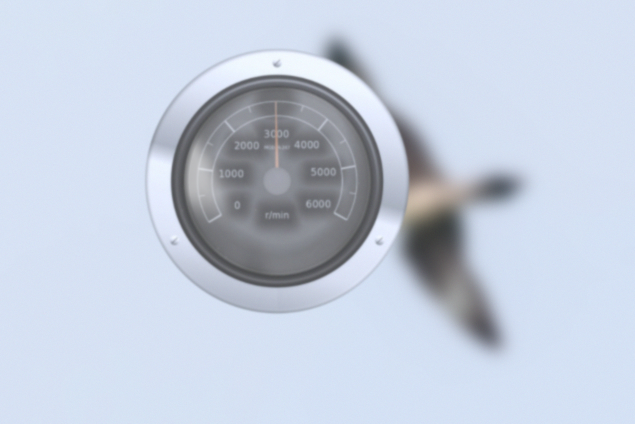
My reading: 3000 (rpm)
